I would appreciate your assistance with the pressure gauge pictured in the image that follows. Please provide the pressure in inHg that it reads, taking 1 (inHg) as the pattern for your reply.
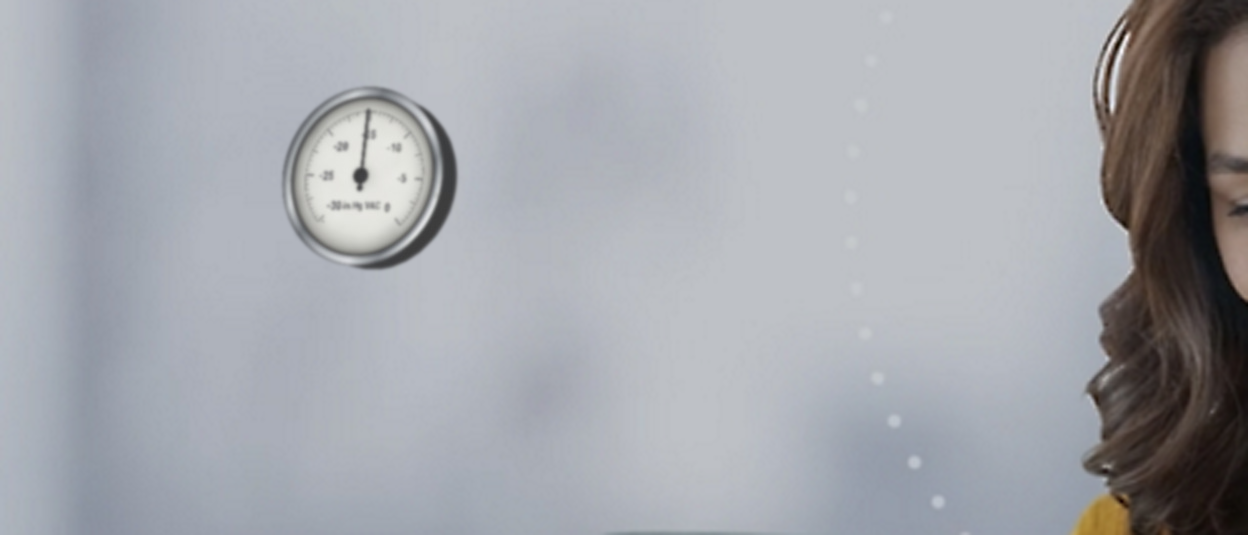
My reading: -15 (inHg)
